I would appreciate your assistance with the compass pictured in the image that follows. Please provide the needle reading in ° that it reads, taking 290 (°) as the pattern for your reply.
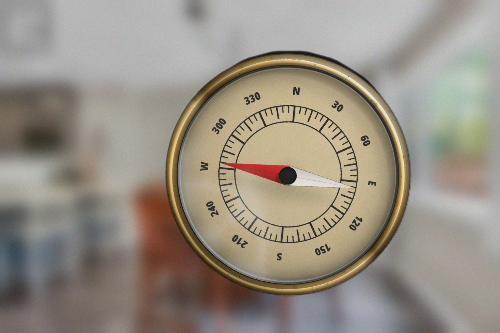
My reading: 275 (°)
